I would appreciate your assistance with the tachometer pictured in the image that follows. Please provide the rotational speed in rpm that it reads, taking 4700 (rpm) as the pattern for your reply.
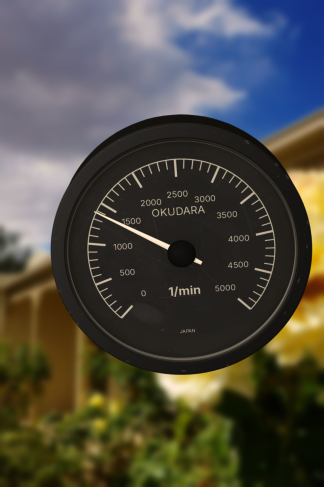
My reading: 1400 (rpm)
